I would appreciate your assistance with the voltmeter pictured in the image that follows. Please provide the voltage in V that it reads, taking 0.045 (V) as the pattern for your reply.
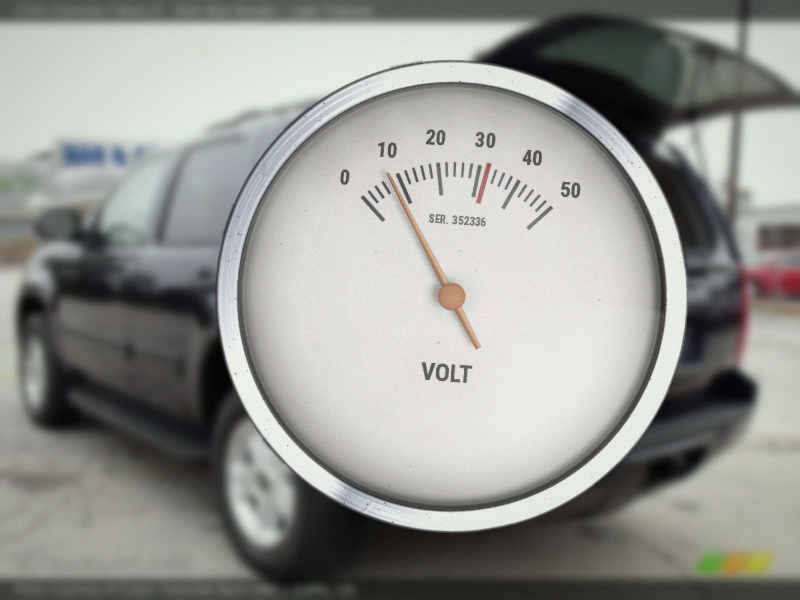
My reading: 8 (V)
